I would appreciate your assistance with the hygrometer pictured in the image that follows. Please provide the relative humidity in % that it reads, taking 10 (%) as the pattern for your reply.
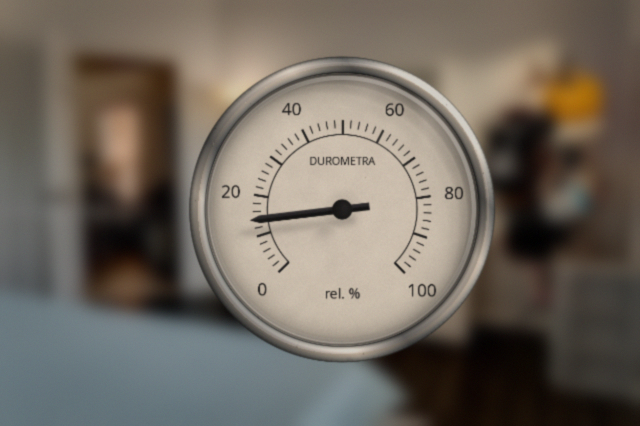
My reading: 14 (%)
